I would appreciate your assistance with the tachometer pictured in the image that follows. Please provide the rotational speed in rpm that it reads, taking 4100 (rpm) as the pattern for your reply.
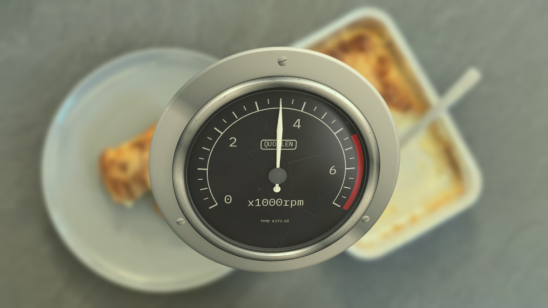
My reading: 3500 (rpm)
